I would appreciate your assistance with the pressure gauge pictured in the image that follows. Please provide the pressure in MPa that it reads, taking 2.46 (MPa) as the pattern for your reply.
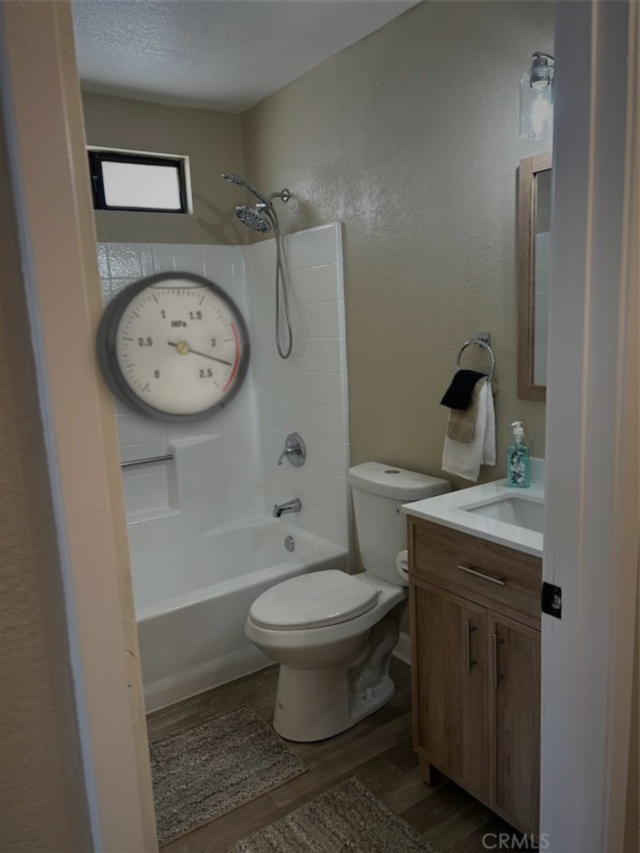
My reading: 2.25 (MPa)
